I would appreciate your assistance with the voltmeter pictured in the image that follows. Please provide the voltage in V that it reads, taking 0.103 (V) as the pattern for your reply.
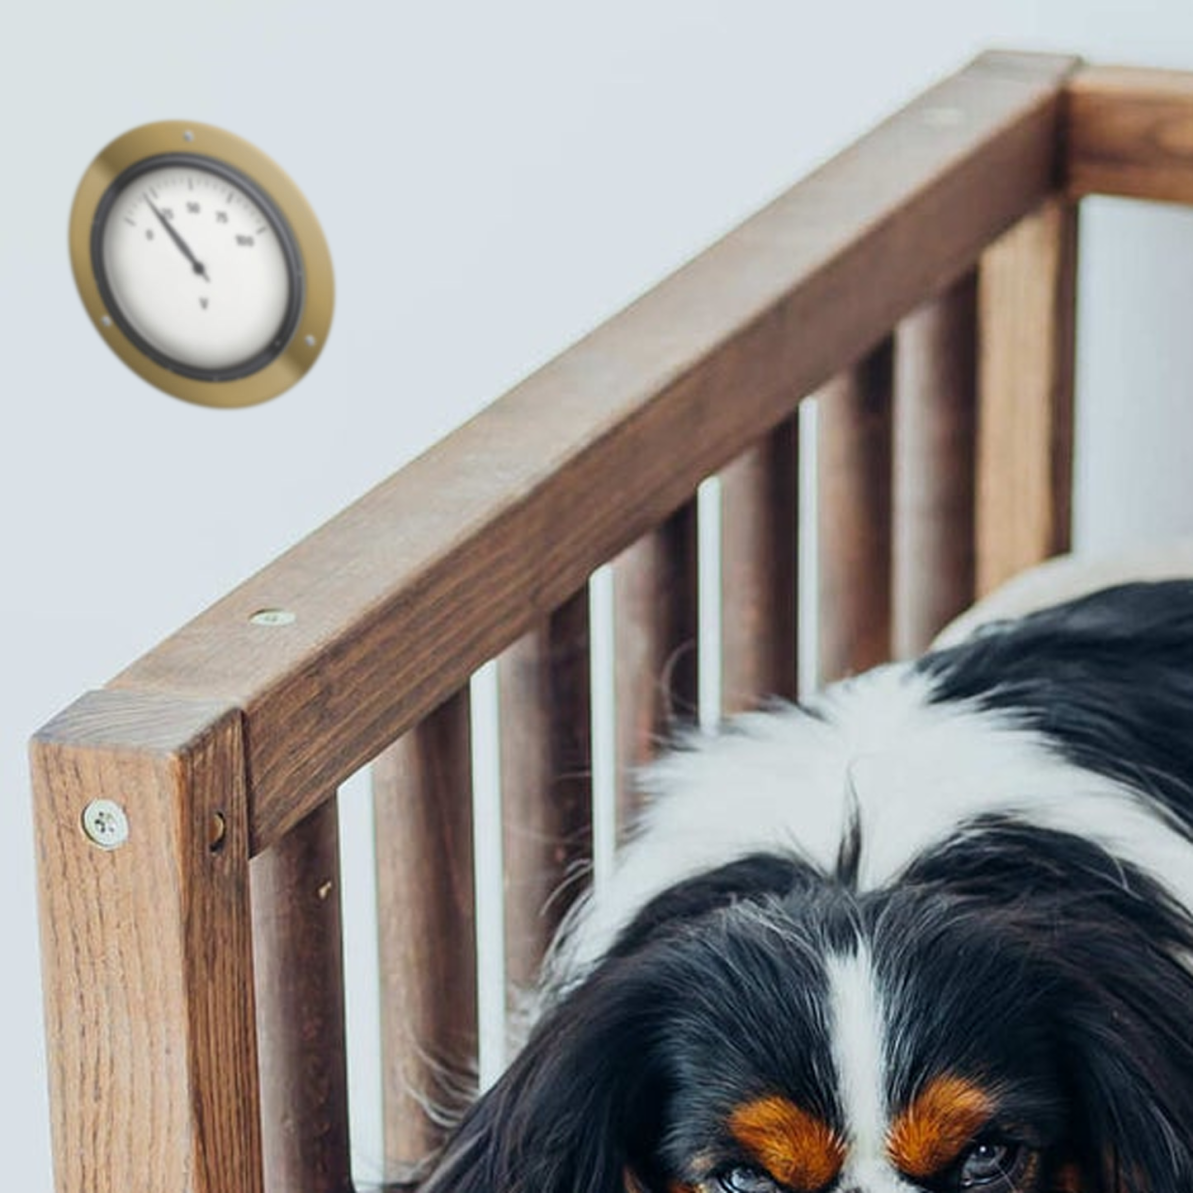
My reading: 20 (V)
